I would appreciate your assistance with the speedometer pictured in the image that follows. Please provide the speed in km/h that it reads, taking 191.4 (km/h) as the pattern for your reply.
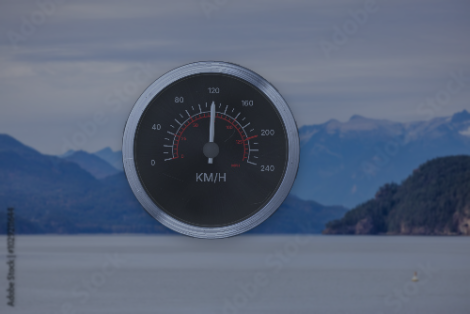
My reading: 120 (km/h)
